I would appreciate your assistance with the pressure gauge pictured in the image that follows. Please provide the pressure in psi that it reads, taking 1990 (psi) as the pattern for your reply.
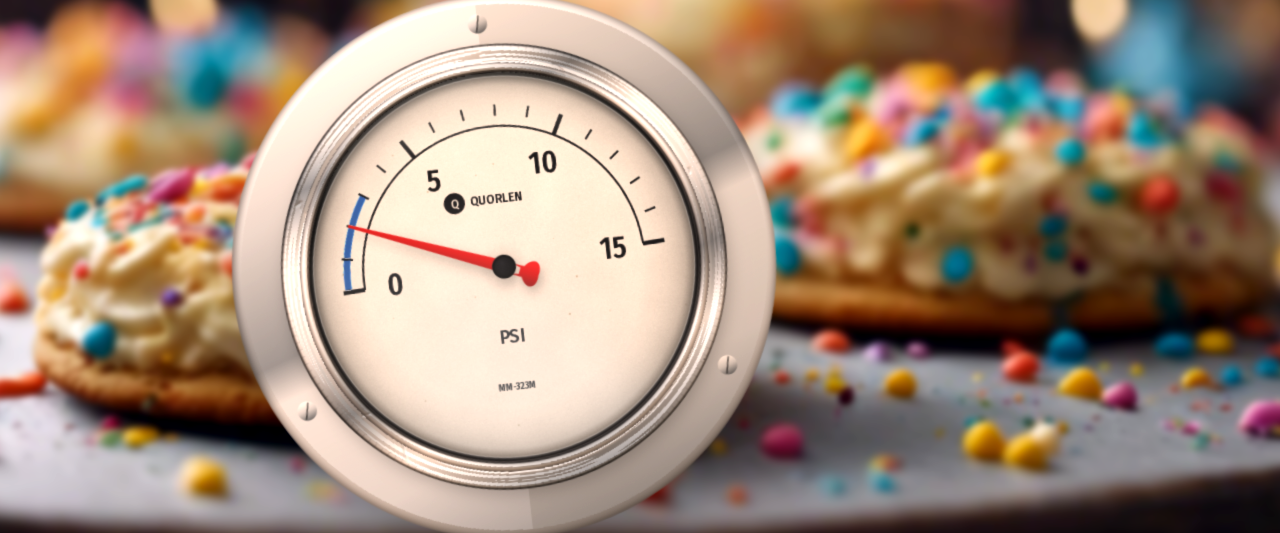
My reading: 2 (psi)
